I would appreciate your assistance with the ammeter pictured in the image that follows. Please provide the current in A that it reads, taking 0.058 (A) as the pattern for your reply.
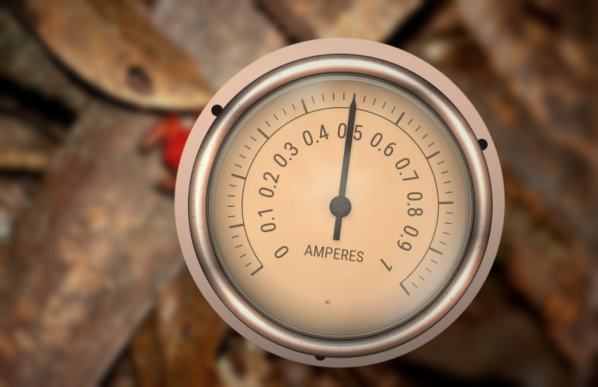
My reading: 0.5 (A)
